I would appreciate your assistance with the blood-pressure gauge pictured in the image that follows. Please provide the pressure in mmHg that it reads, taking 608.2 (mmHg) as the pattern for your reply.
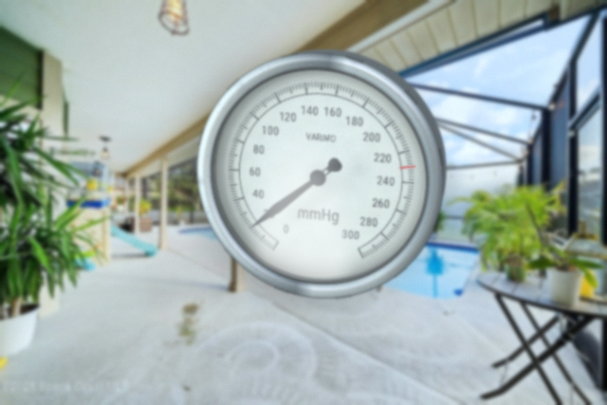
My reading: 20 (mmHg)
